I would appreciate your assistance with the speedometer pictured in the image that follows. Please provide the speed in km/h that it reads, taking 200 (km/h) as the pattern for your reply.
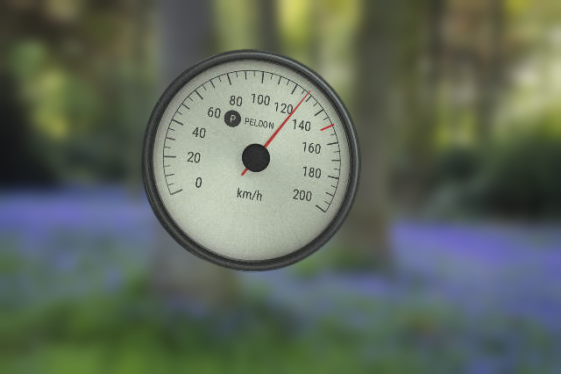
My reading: 127.5 (km/h)
